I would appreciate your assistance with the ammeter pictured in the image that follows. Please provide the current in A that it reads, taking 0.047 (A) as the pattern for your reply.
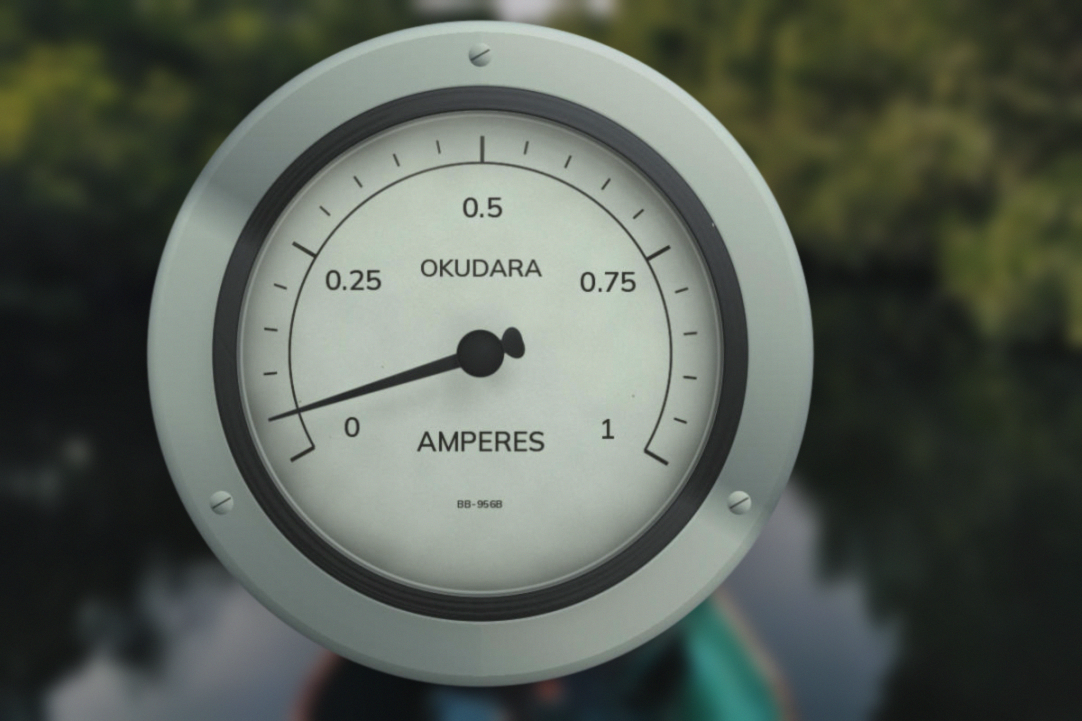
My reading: 0.05 (A)
